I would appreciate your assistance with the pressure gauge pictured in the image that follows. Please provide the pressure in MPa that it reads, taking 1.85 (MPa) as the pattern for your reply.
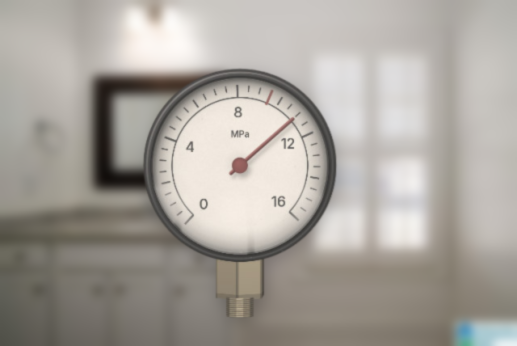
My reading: 11 (MPa)
